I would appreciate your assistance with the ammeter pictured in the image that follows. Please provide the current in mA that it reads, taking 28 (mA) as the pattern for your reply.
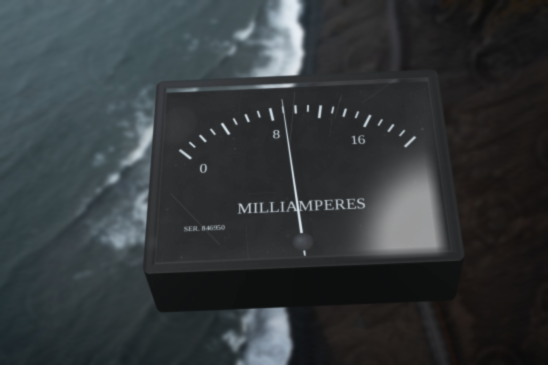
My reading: 9 (mA)
